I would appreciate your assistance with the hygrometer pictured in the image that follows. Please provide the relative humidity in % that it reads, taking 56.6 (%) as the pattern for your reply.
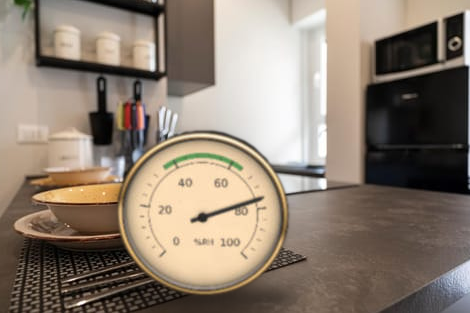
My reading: 76 (%)
